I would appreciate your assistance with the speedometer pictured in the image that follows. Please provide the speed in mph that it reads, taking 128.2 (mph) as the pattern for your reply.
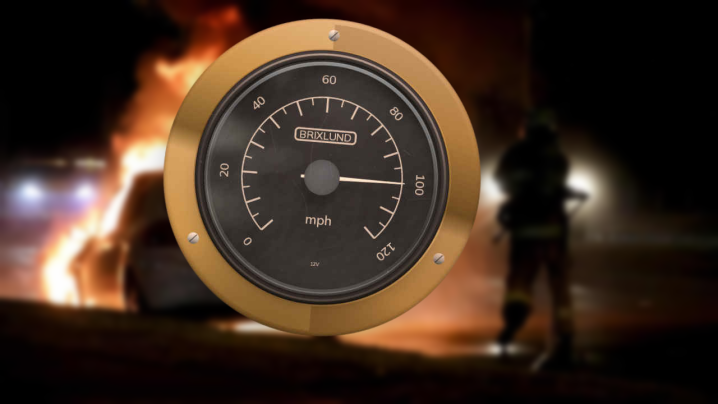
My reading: 100 (mph)
